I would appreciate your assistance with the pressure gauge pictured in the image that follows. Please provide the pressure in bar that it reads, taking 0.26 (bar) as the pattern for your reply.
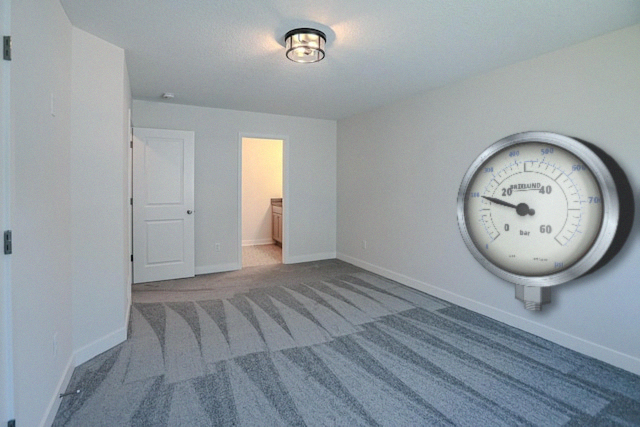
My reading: 14 (bar)
